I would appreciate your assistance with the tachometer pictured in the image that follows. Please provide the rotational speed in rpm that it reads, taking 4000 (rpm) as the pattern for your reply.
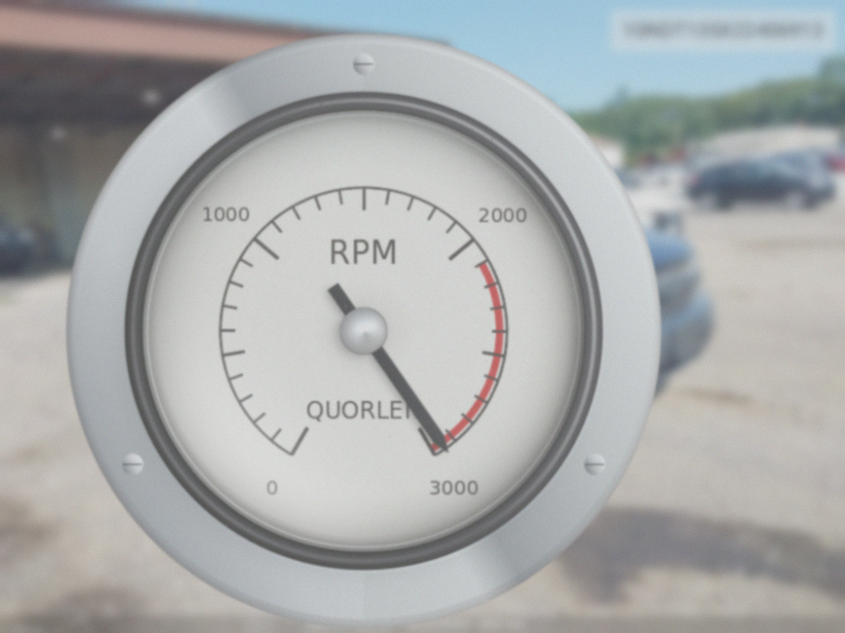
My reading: 2950 (rpm)
